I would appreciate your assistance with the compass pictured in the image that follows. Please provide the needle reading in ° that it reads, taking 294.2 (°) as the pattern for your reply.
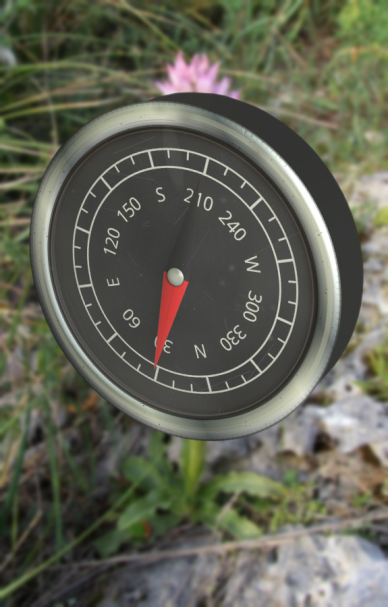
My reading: 30 (°)
